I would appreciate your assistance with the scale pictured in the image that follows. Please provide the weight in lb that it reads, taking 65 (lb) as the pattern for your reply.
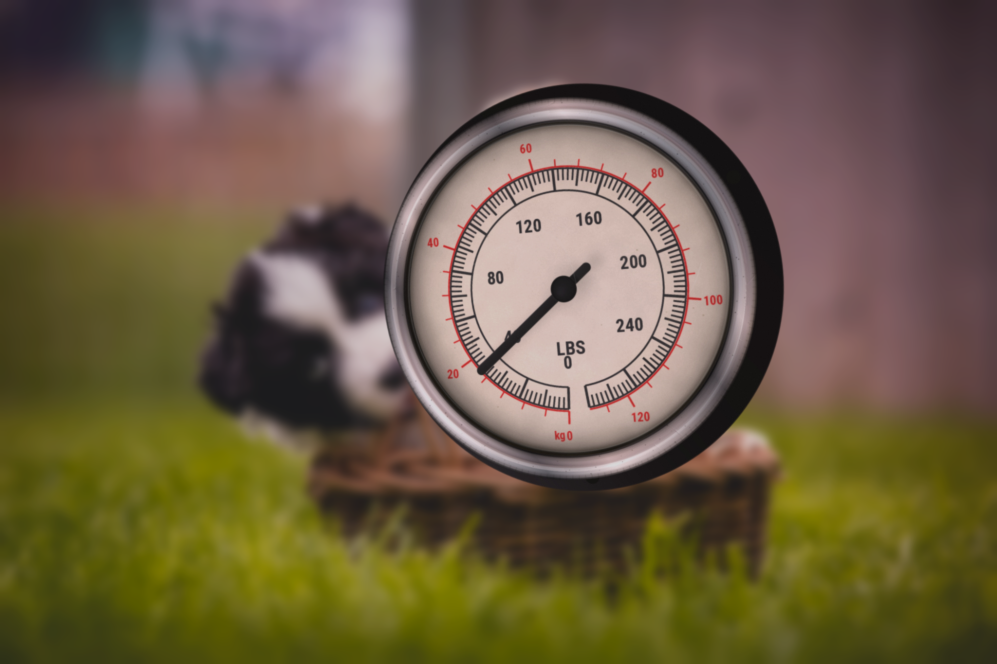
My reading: 38 (lb)
